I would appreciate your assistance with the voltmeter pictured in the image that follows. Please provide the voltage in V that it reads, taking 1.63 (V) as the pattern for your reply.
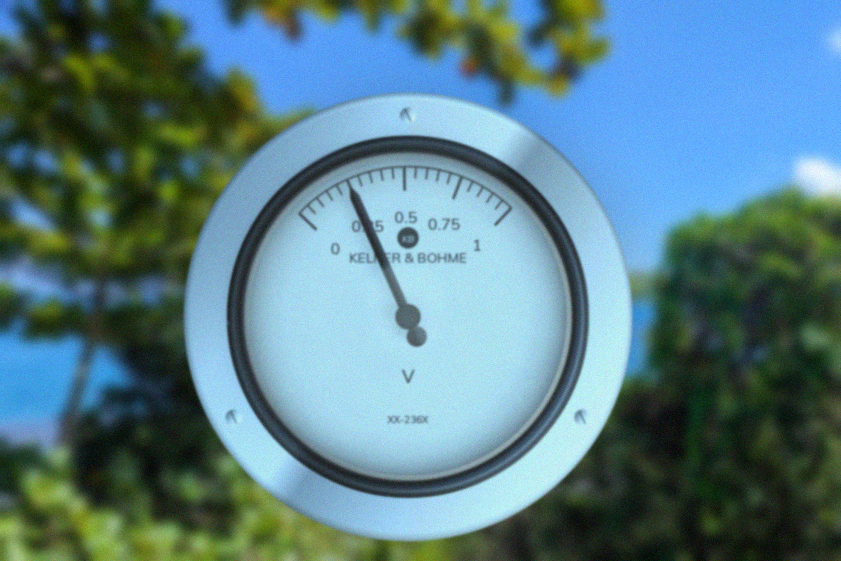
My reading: 0.25 (V)
